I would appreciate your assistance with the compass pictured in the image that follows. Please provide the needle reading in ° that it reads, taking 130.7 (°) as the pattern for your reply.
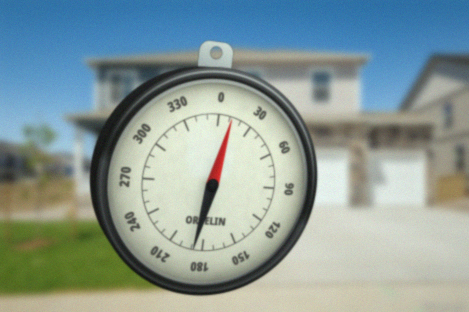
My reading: 10 (°)
